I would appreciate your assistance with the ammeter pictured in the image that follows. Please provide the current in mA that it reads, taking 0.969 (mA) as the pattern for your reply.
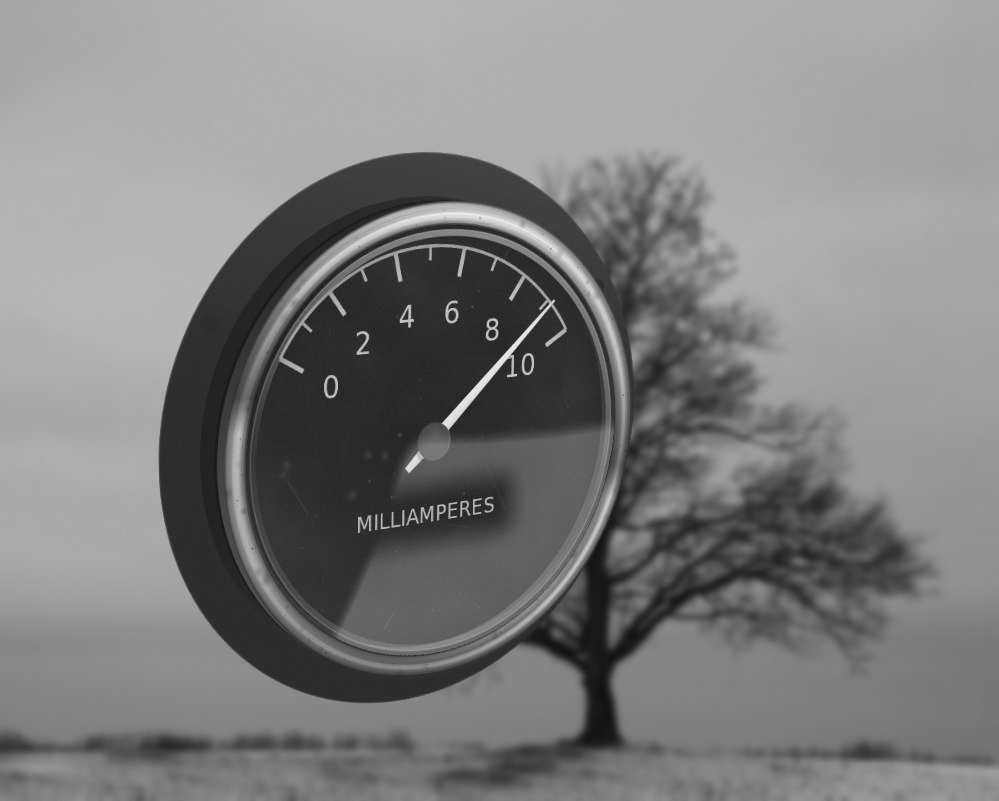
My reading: 9 (mA)
